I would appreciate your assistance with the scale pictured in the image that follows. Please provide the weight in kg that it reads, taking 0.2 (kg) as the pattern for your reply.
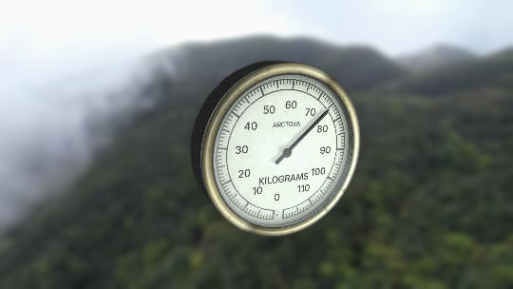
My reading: 75 (kg)
